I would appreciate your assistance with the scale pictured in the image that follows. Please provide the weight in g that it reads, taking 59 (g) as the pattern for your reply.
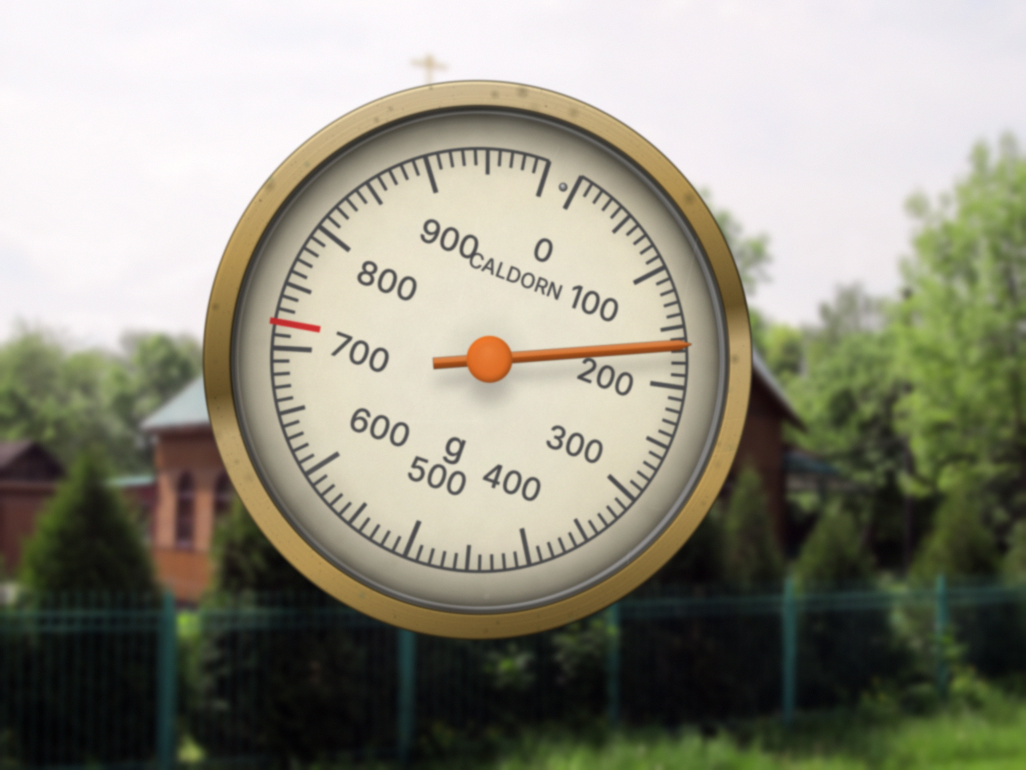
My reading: 165 (g)
